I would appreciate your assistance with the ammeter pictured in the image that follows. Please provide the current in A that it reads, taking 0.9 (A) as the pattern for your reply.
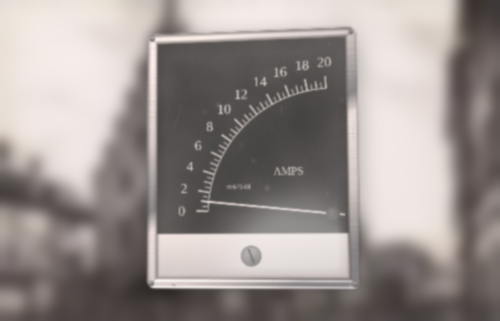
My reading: 1 (A)
